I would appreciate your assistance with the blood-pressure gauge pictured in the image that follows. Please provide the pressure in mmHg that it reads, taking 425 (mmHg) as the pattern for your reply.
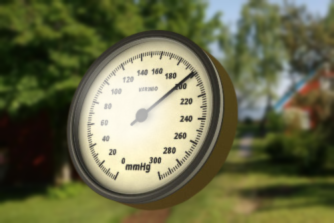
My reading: 200 (mmHg)
